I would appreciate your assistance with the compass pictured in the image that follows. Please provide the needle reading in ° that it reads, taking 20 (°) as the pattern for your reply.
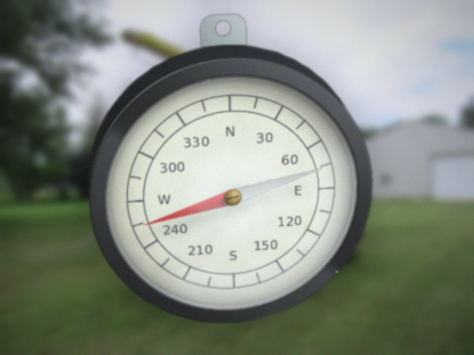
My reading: 255 (°)
